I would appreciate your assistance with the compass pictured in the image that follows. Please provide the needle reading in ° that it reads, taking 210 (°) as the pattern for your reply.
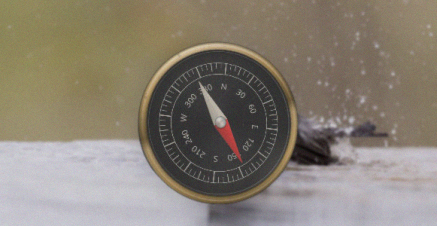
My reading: 145 (°)
